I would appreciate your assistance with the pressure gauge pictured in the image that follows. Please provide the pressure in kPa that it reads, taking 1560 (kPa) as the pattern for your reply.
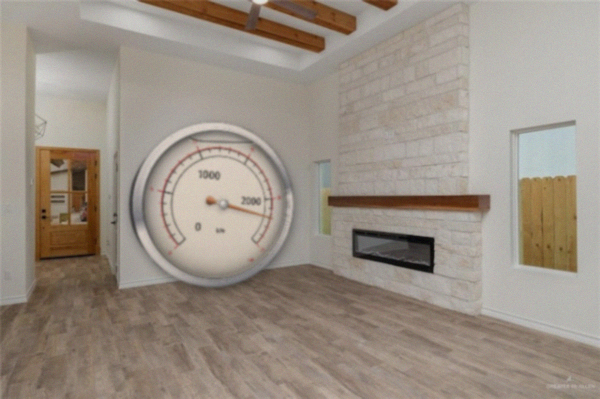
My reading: 2200 (kPa)
